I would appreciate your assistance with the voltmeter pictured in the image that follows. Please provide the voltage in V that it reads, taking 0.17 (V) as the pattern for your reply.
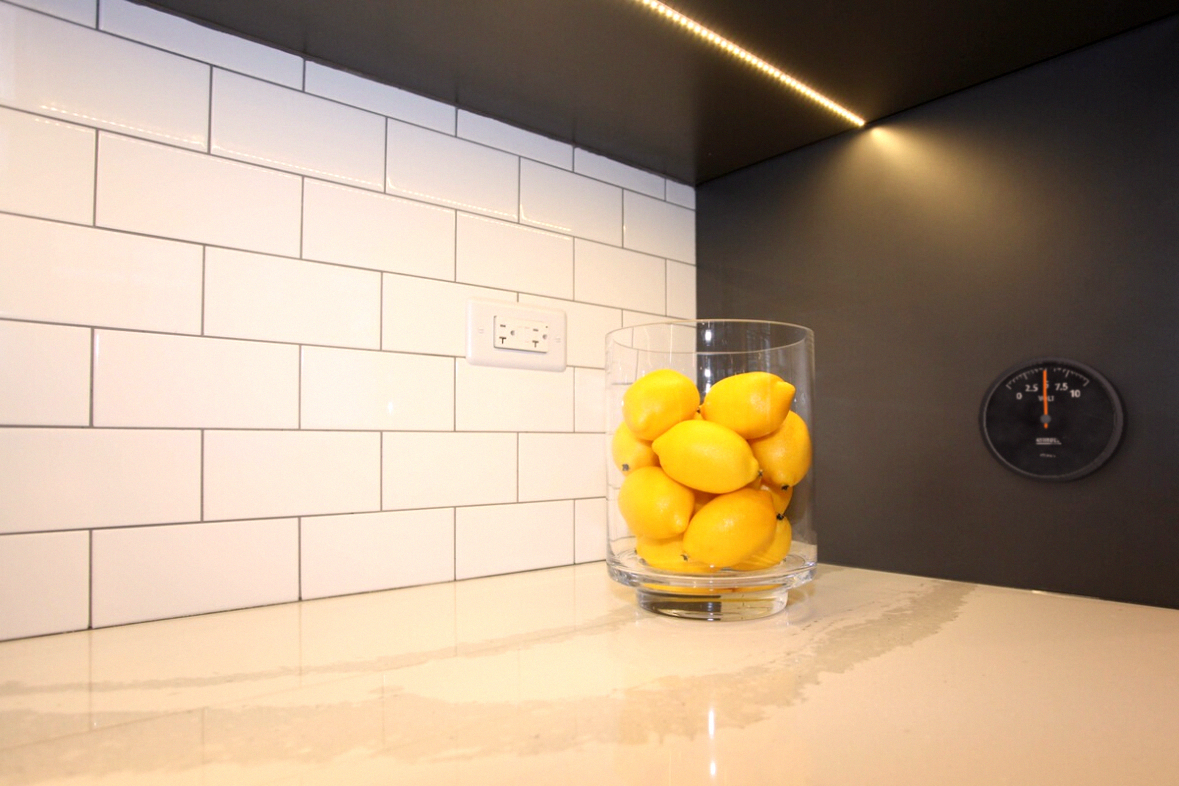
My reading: 5 (V)
